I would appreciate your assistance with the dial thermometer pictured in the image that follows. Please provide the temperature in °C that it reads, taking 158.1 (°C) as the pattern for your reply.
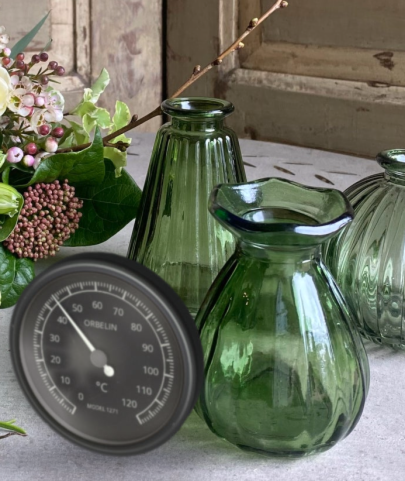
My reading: 45 (°C)
